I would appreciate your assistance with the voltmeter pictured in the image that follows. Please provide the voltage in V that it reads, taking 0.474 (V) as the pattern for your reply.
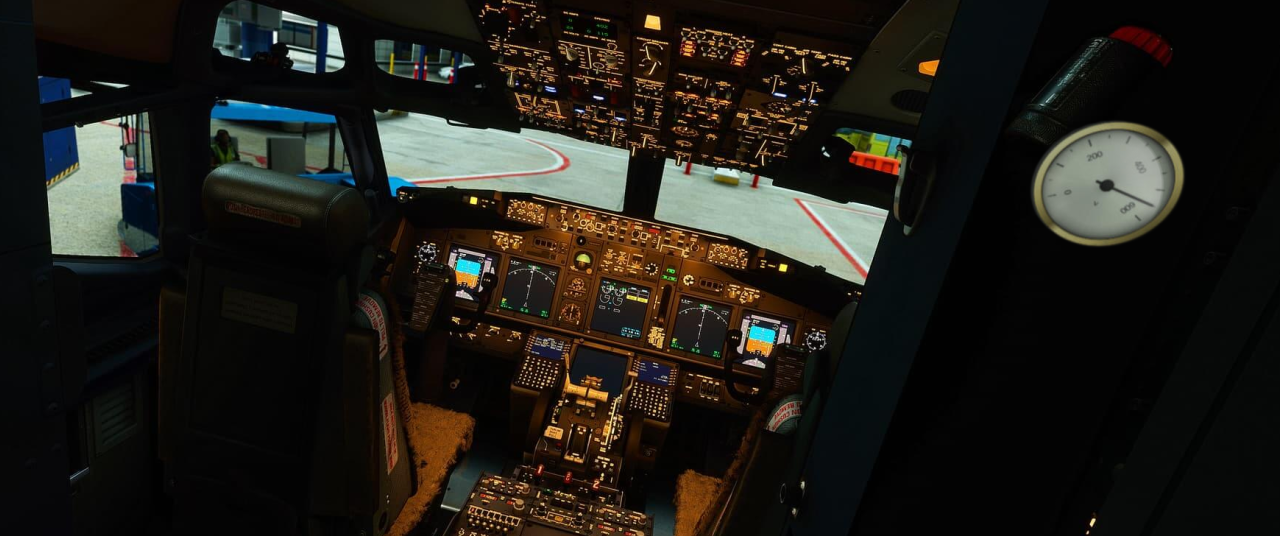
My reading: 550 (V)
